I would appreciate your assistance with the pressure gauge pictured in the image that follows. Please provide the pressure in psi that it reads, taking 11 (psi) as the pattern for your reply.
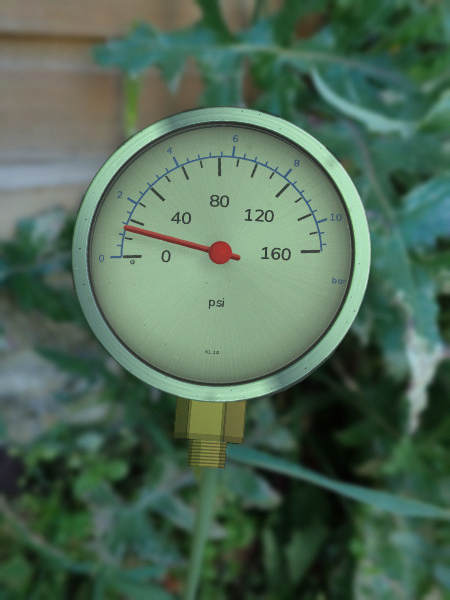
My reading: 15 (psi)
